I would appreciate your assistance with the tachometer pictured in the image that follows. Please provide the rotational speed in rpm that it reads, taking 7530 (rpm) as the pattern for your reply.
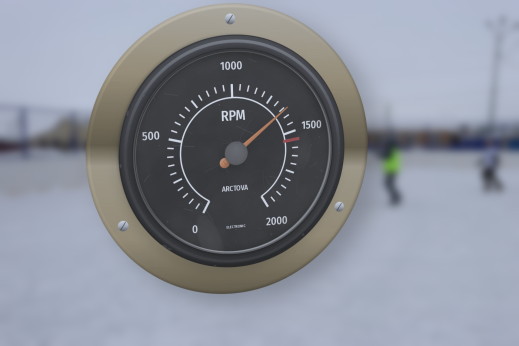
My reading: 1350 (rpm)
